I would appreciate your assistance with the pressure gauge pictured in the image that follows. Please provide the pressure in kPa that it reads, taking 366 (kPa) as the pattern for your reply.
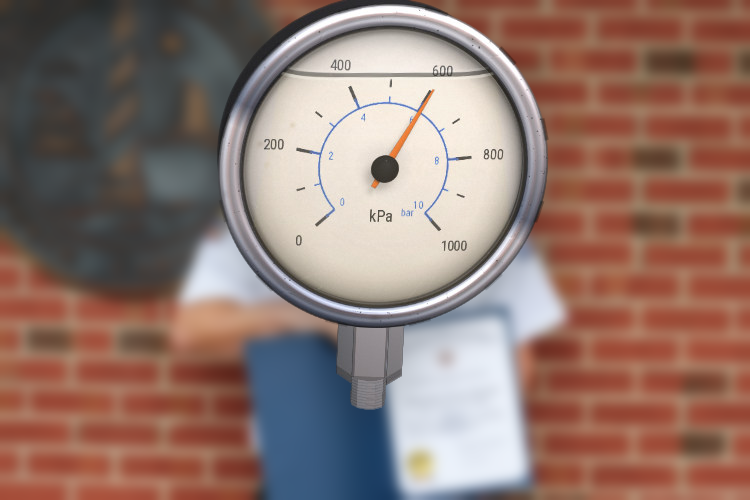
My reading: 600 (kPa)
